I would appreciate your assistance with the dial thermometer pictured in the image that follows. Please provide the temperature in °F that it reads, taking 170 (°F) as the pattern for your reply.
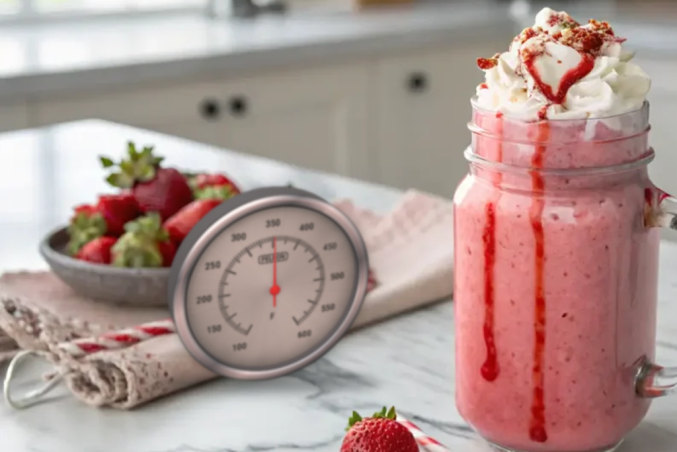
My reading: 350 (°F)
